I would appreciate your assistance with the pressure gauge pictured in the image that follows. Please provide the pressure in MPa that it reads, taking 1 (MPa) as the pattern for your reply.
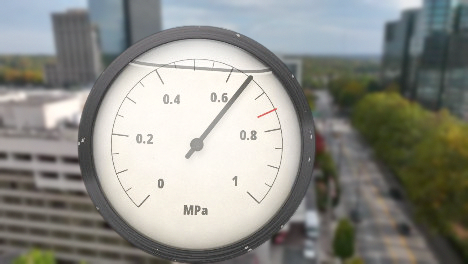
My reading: 0.65 (MPa)
